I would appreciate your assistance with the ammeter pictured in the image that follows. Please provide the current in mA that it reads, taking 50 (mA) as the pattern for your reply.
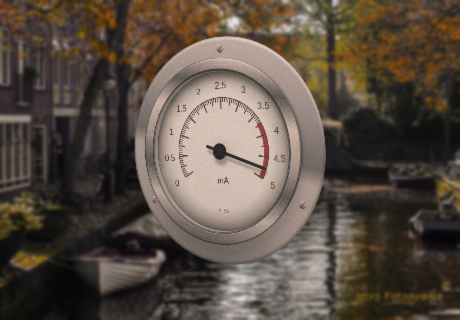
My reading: 4.75 (mA)
